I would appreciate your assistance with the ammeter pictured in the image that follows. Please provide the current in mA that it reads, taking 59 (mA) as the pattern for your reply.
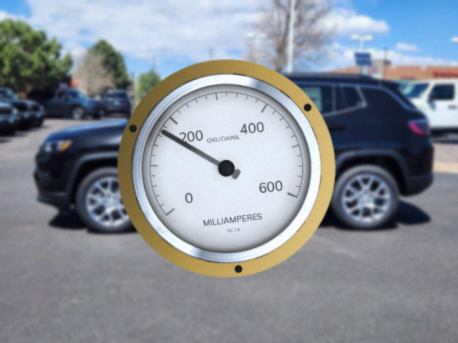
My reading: 170 (mA)
